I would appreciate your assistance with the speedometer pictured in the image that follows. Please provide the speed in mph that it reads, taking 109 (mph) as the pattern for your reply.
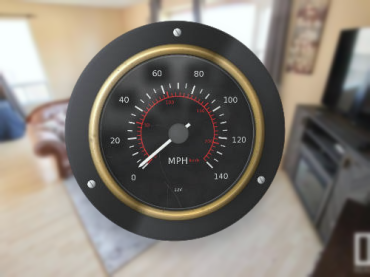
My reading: 2.5 (mph)
